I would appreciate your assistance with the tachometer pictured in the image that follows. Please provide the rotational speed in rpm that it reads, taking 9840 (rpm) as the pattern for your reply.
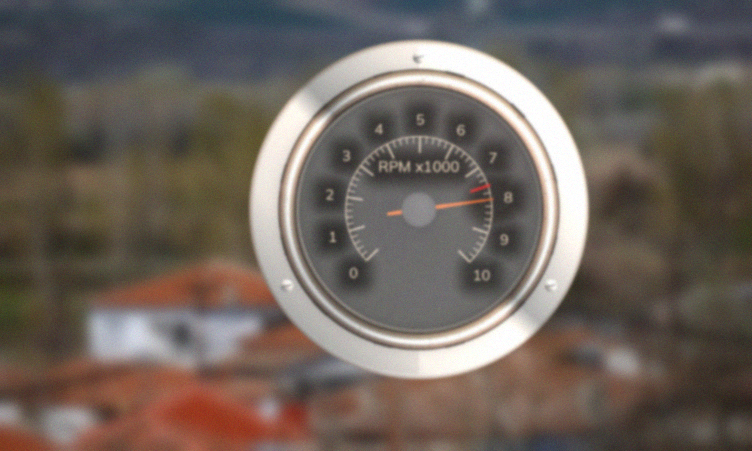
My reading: 8000 (rpm)
